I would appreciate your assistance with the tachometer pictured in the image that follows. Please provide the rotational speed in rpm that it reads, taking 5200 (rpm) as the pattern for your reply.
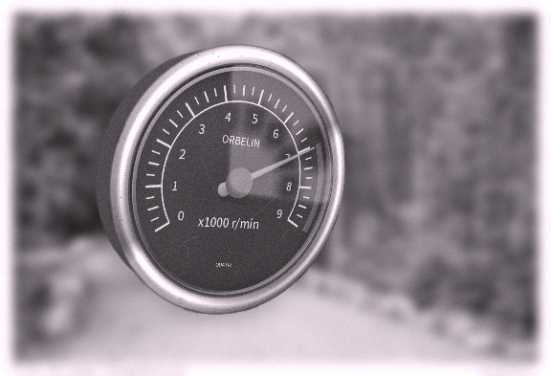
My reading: 7000 (rpm)
